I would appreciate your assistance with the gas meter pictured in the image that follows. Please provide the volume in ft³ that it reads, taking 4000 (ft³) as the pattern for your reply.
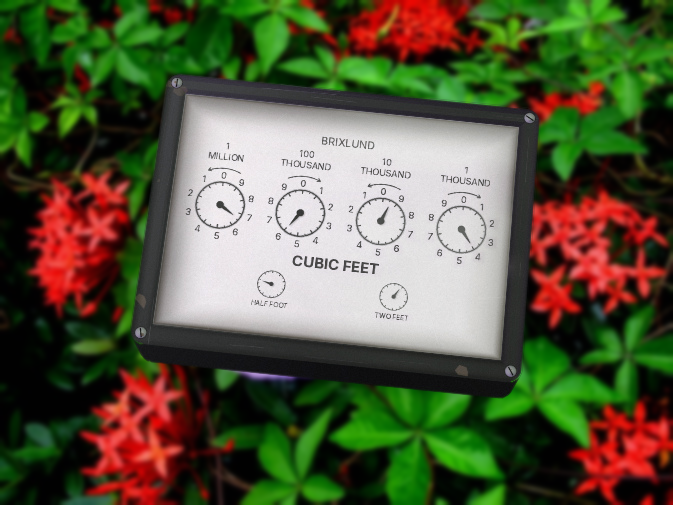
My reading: 659400 (ft³)
